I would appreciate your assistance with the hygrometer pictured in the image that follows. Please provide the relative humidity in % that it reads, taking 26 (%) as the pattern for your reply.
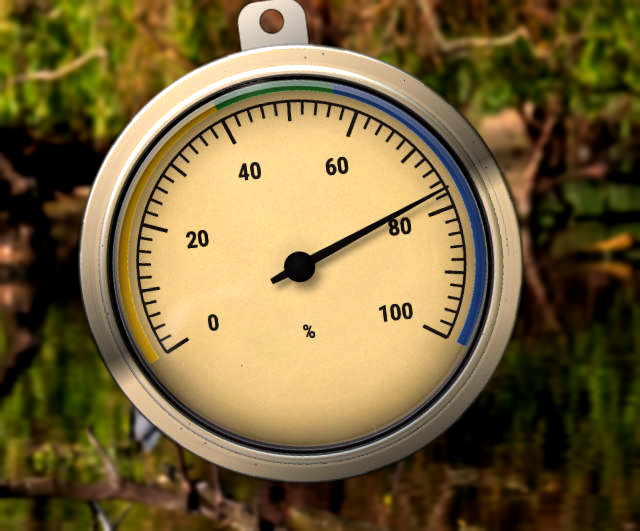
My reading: 77 (%)
